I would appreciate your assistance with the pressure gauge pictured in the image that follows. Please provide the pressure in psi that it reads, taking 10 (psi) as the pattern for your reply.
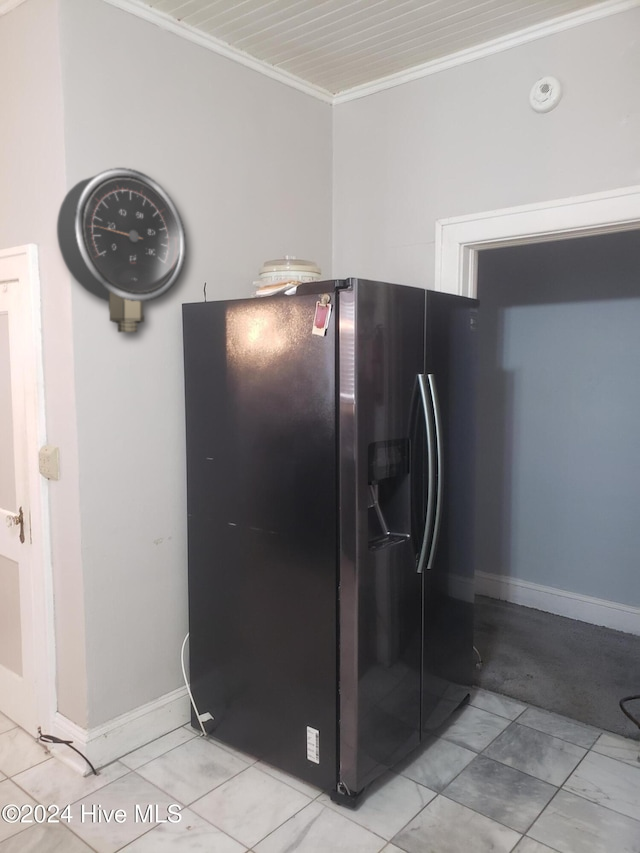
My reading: 15 (psi)
